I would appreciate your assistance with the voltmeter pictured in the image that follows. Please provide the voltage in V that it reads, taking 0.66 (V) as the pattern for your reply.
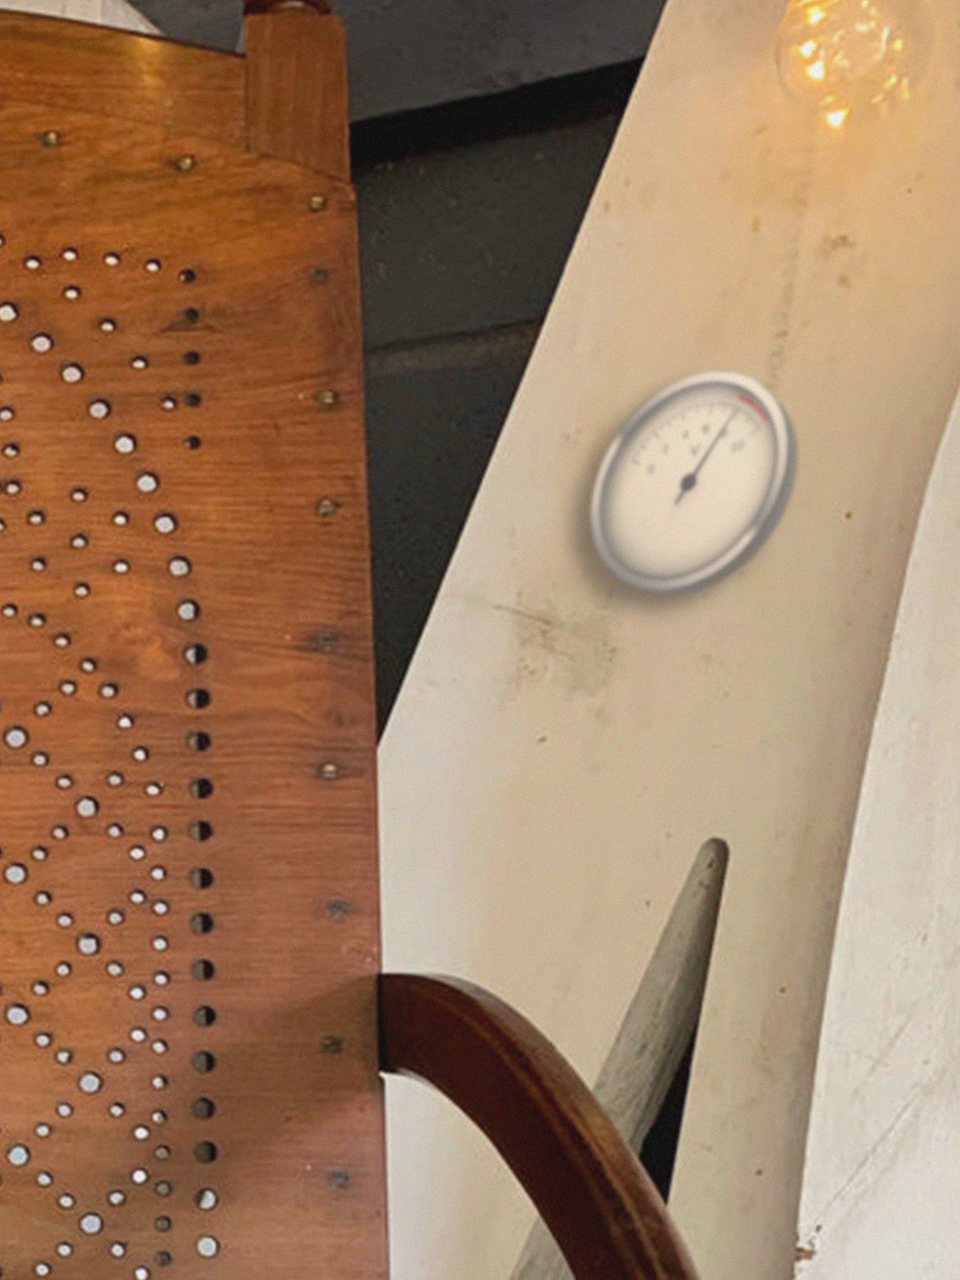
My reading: 8 (V)
